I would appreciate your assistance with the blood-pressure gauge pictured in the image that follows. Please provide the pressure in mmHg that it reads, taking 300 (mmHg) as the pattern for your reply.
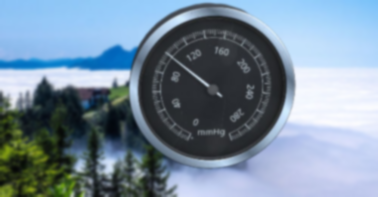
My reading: 100 (mmHg)
